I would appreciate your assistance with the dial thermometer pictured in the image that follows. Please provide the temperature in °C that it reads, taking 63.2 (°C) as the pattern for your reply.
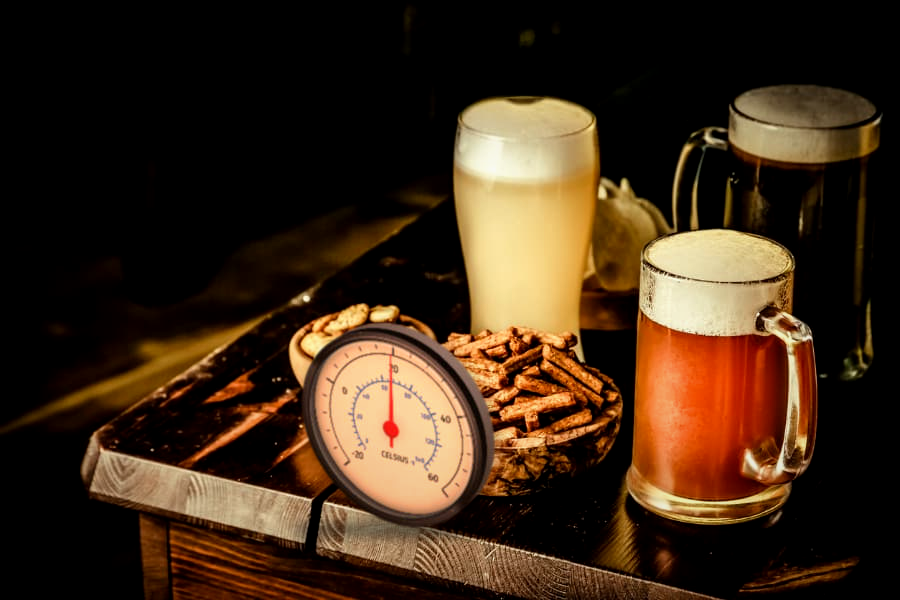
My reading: 20 (°C)
